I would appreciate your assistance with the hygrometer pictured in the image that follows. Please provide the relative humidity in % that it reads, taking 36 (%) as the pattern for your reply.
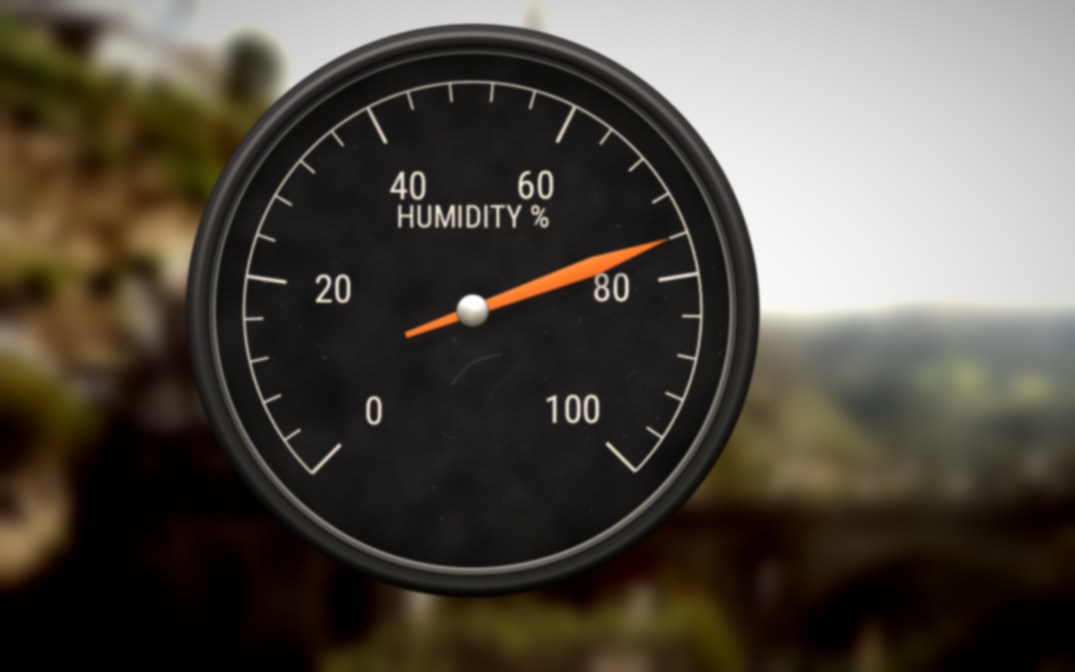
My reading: 76 (%)
